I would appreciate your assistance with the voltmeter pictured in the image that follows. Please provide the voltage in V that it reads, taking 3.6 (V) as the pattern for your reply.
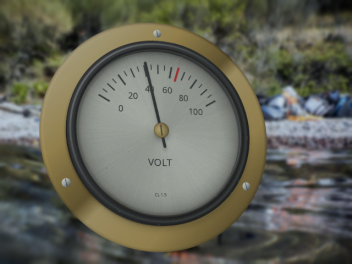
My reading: 40 (V)
